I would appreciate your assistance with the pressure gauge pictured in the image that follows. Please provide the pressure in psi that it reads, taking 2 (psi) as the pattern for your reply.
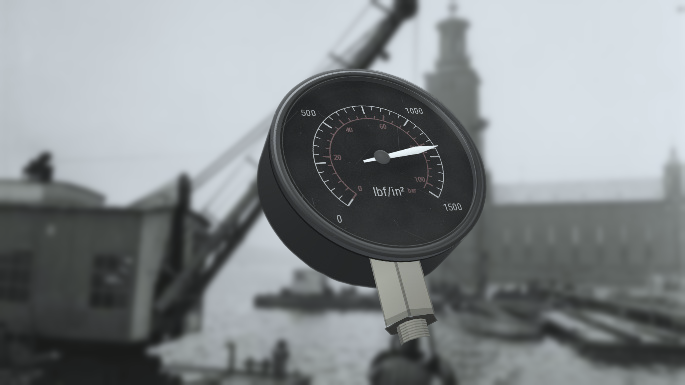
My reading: 1200 (psi)
